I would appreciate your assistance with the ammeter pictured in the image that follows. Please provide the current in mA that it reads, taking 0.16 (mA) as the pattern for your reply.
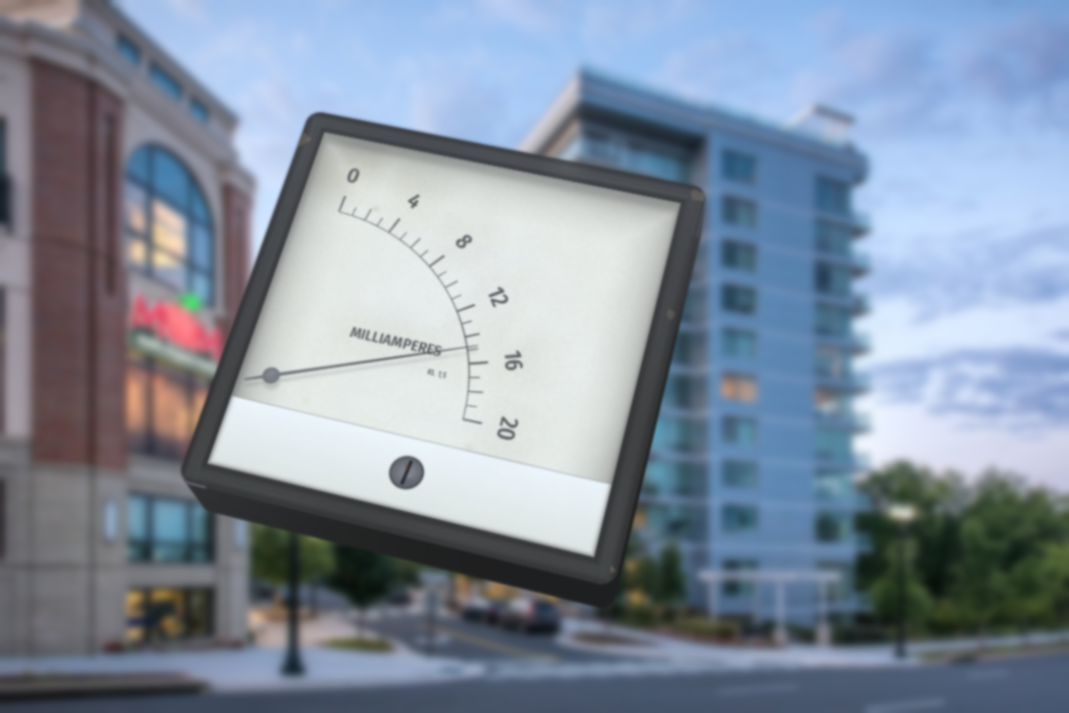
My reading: 15 (mA)
